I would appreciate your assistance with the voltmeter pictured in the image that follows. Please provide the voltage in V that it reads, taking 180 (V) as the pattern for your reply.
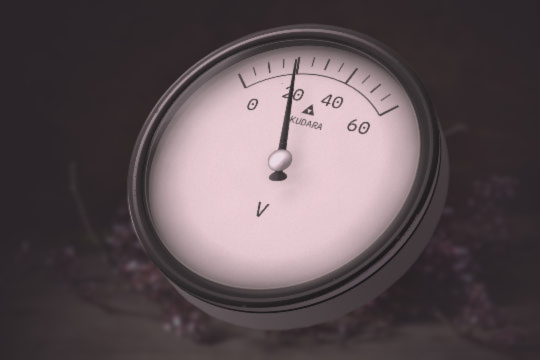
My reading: 20 (V)
